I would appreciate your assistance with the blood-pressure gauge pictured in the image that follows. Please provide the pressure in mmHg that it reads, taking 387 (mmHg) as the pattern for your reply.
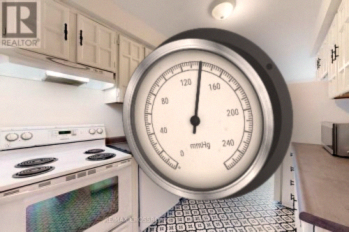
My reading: 140 (mmHg)
